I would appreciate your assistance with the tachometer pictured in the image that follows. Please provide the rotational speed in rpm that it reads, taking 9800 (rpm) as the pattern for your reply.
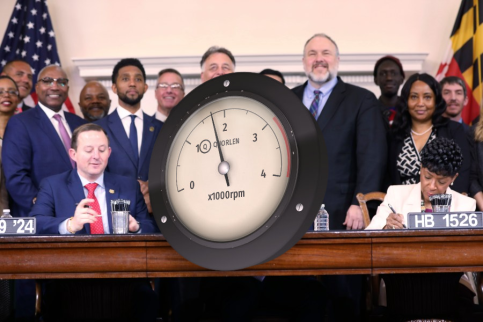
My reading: 1750 (rpm)
